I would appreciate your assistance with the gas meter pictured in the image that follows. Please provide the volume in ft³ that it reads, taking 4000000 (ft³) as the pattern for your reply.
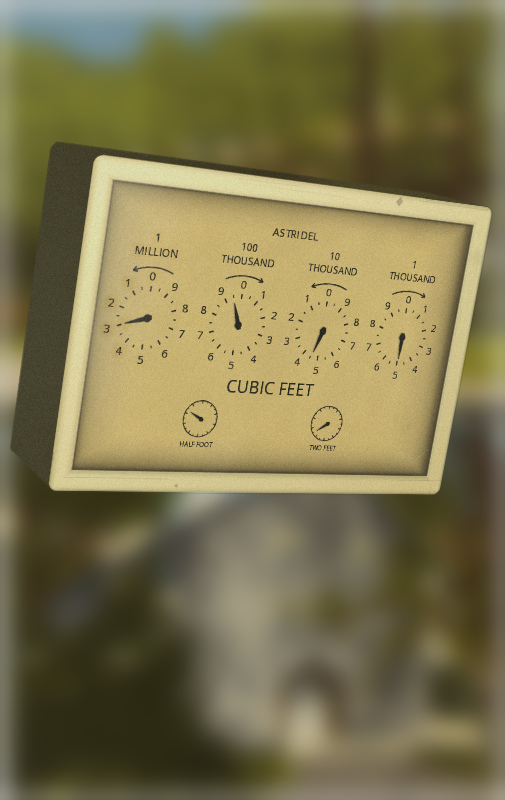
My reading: 294500 (ft³)
